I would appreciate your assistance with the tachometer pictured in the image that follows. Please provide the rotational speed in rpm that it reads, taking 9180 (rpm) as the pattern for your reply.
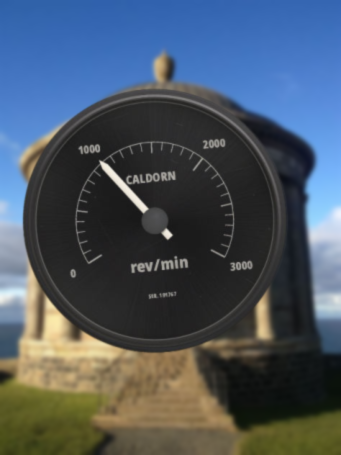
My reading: 1000 (rpm)
